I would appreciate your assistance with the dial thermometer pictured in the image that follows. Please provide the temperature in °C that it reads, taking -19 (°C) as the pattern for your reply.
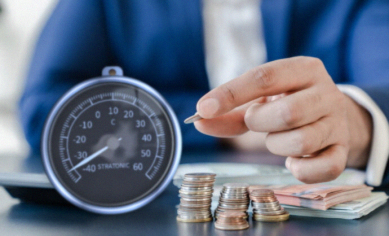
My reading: -35 (°C)
